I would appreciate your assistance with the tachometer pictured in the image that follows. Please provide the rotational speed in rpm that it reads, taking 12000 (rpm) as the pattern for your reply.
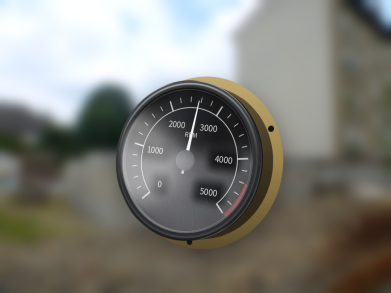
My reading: 2600 (rpm)
